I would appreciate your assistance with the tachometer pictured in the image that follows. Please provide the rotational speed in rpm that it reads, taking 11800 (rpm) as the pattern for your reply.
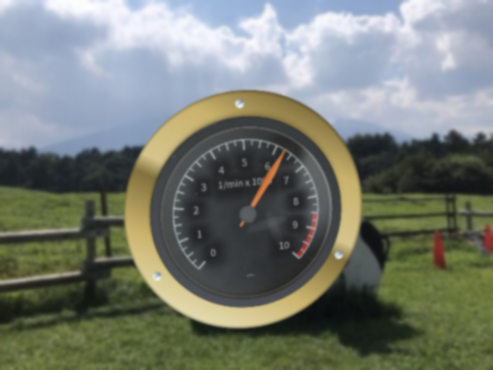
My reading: 6250 (rpm)
